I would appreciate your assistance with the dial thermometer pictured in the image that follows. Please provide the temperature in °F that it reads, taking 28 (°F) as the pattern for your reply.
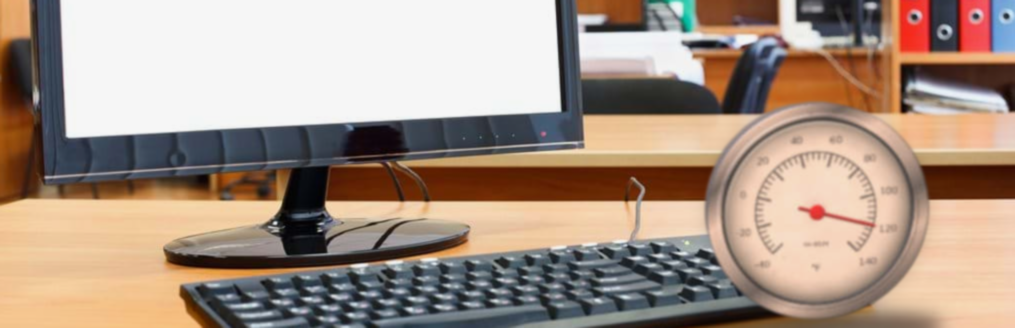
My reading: 120 (°F)
